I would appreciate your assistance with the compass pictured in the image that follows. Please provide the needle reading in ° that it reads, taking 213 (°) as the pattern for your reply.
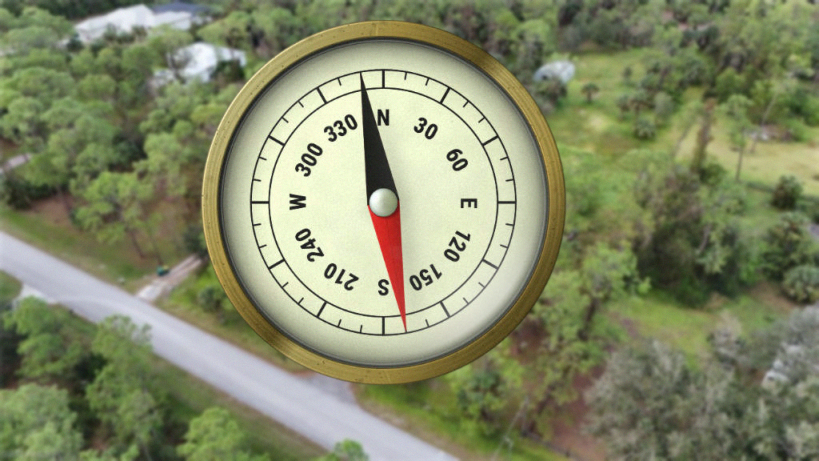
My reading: 170 (°)
